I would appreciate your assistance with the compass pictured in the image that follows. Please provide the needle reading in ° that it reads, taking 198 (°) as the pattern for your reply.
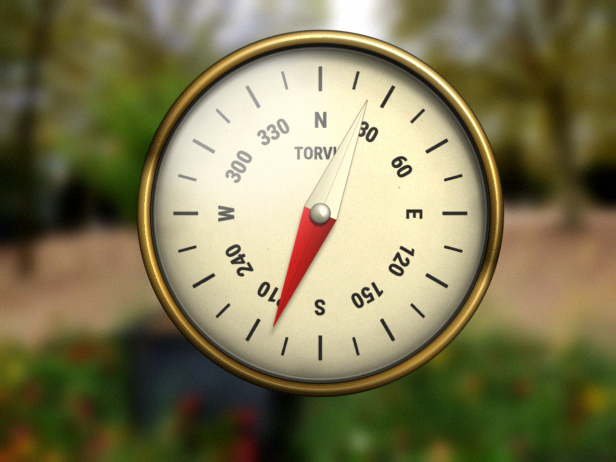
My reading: 202.5 (°)
